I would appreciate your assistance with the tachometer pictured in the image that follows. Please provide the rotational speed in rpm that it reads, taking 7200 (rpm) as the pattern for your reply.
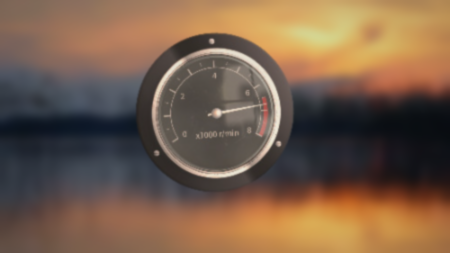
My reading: 6750 (rpm)
